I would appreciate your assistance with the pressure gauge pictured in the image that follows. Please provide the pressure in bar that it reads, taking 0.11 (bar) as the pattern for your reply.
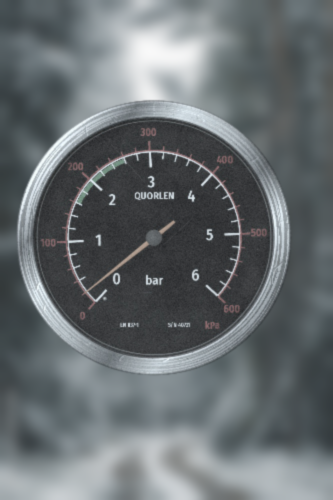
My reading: 0.2 (bar)
